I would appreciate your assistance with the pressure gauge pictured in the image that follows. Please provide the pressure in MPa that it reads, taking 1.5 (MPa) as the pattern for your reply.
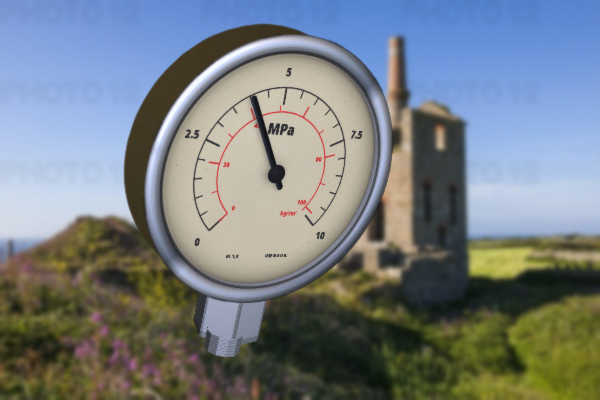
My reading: 4 (MPa)
